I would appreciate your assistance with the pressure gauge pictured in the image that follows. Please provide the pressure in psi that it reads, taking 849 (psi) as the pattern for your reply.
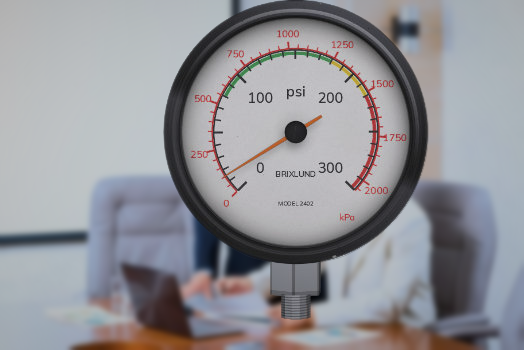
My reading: 15 (psi)
